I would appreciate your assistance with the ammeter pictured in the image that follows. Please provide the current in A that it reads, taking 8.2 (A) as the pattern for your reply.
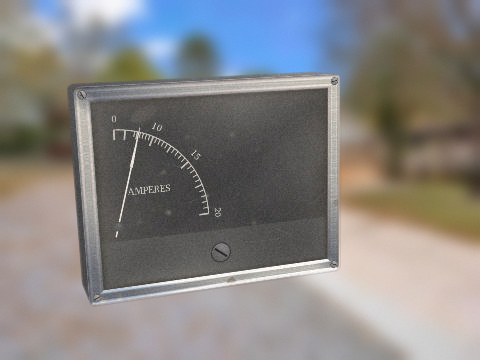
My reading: 7.5 (A)
